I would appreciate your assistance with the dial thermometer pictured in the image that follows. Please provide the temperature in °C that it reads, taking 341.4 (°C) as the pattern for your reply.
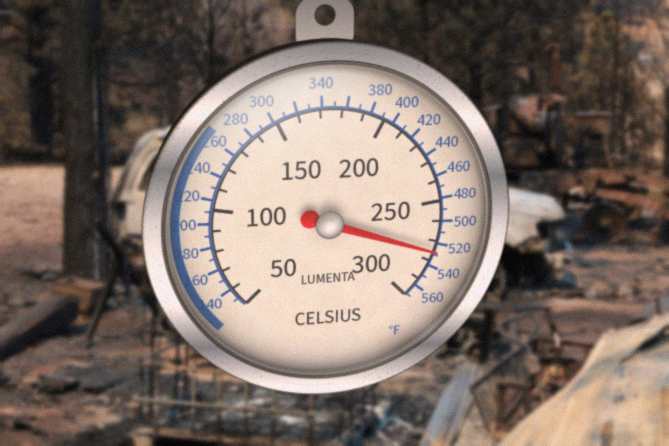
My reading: 275 (°C)
